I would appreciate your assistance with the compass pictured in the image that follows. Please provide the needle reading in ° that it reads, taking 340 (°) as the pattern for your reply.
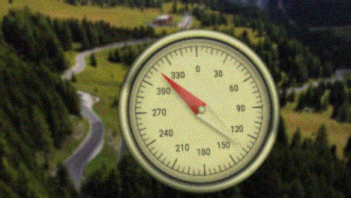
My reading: 315 (°)
